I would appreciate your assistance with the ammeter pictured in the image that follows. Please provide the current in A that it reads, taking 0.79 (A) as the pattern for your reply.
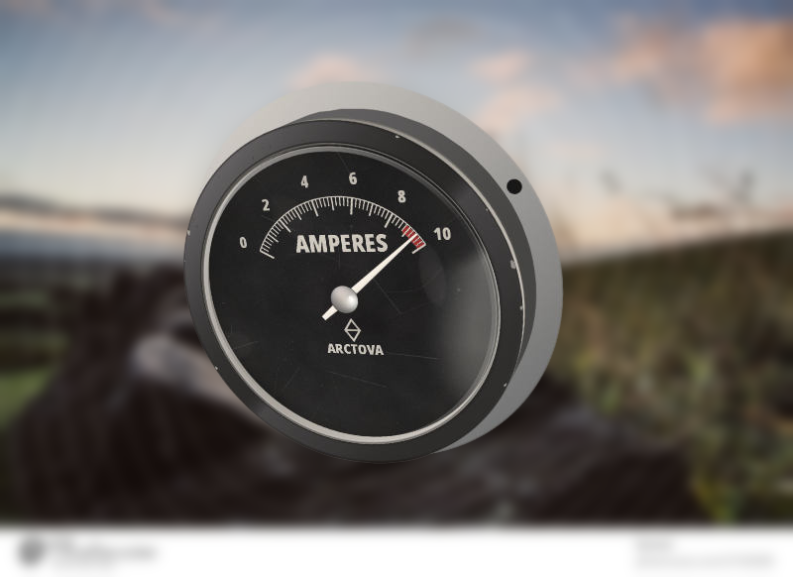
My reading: 9.4 (A)
